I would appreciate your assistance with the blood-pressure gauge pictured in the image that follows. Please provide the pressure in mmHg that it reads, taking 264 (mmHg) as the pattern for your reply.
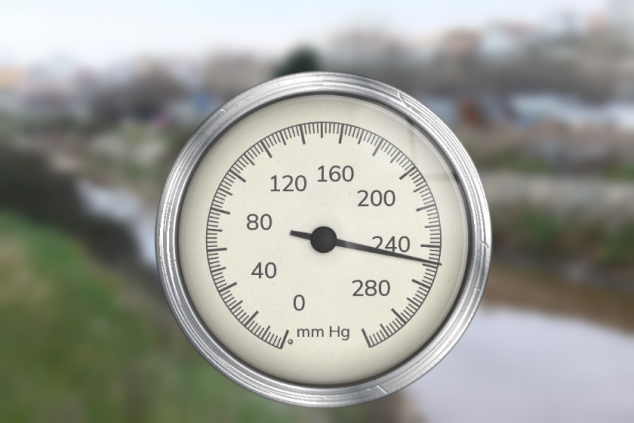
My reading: 248 (mmHg)
